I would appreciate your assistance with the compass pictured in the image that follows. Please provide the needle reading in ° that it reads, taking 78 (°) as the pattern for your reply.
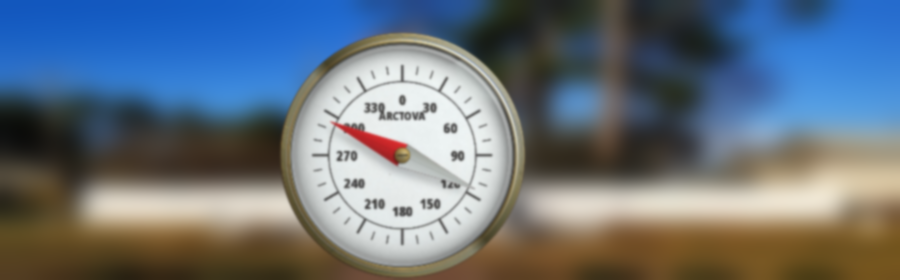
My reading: 295 (°)
